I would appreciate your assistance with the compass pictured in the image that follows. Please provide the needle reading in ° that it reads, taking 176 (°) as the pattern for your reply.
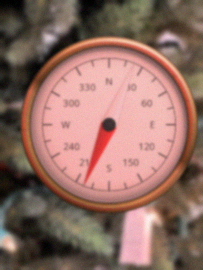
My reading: 202.5 (°)
